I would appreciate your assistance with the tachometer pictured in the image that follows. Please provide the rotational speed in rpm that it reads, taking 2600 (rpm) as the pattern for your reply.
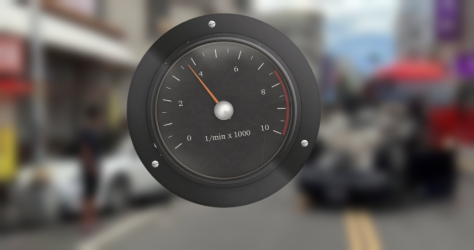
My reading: 3750 (rpm)
